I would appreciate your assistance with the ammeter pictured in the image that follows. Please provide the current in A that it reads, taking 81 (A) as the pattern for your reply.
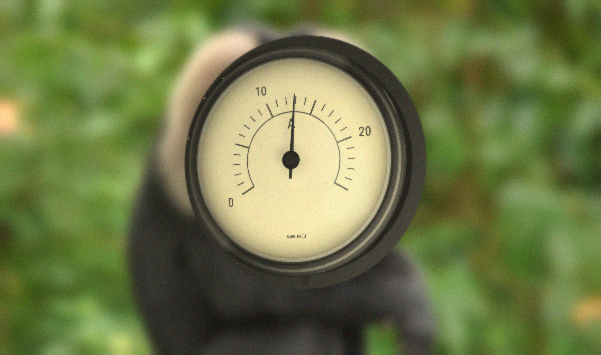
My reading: 13 (A)
